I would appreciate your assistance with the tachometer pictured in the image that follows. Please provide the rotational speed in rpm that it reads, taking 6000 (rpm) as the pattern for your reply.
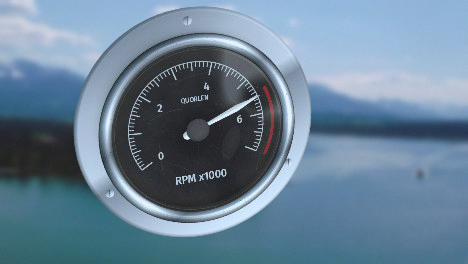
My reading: 5500 (rpm)
